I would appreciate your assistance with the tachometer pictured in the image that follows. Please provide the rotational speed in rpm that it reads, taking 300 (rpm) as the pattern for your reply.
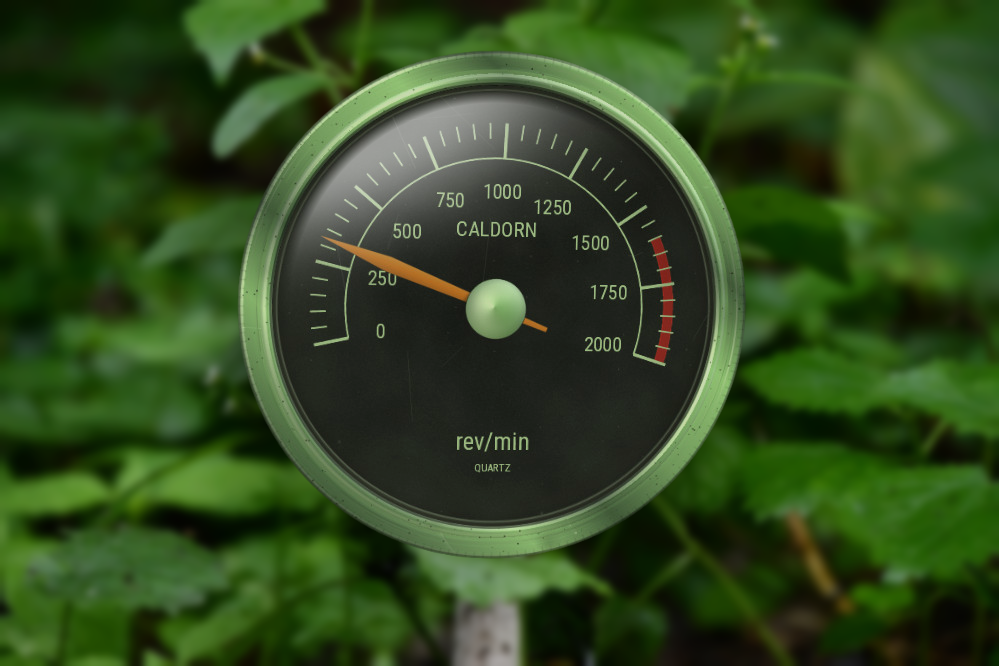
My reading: 325 (rpm)
